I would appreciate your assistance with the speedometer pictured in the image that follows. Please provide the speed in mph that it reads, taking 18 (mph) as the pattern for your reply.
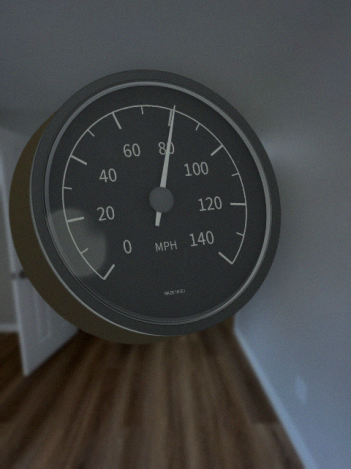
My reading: 80 (mph)
